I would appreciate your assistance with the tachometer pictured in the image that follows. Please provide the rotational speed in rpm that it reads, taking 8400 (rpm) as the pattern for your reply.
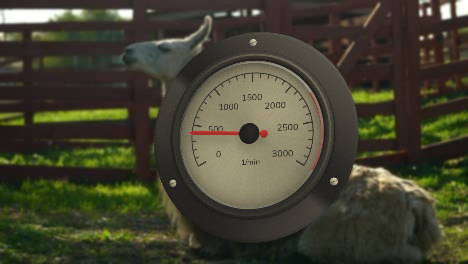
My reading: 400 (rpm)
